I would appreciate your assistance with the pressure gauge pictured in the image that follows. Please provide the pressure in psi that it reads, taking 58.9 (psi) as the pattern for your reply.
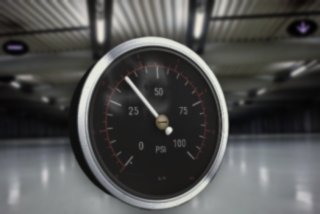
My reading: 35 (psi)
